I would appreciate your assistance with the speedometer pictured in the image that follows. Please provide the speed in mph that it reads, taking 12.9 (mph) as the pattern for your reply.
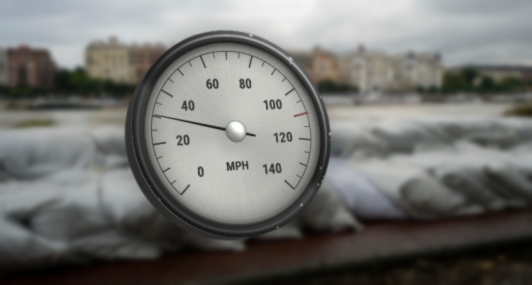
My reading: 30 (mph)
